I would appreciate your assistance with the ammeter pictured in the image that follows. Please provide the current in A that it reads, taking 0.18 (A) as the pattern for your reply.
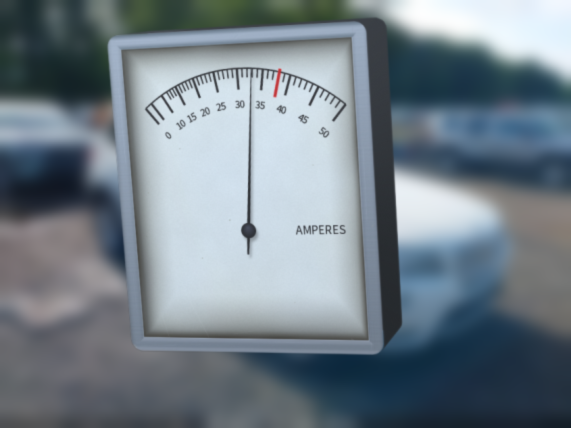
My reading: 33 (A)
